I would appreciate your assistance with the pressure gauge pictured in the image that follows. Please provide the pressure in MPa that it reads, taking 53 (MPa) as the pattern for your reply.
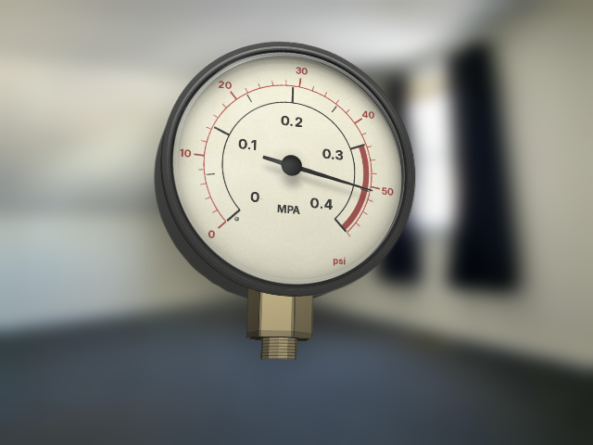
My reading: 0.35 (MPa)
